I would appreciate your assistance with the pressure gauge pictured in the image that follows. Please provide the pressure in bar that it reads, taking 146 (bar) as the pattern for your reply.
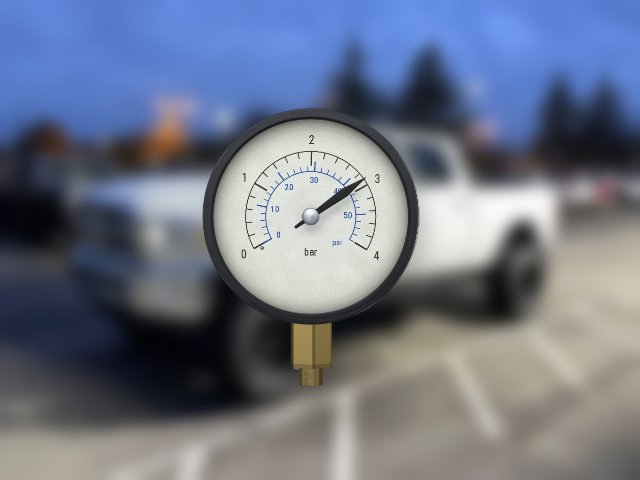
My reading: 2.9 (bar)
